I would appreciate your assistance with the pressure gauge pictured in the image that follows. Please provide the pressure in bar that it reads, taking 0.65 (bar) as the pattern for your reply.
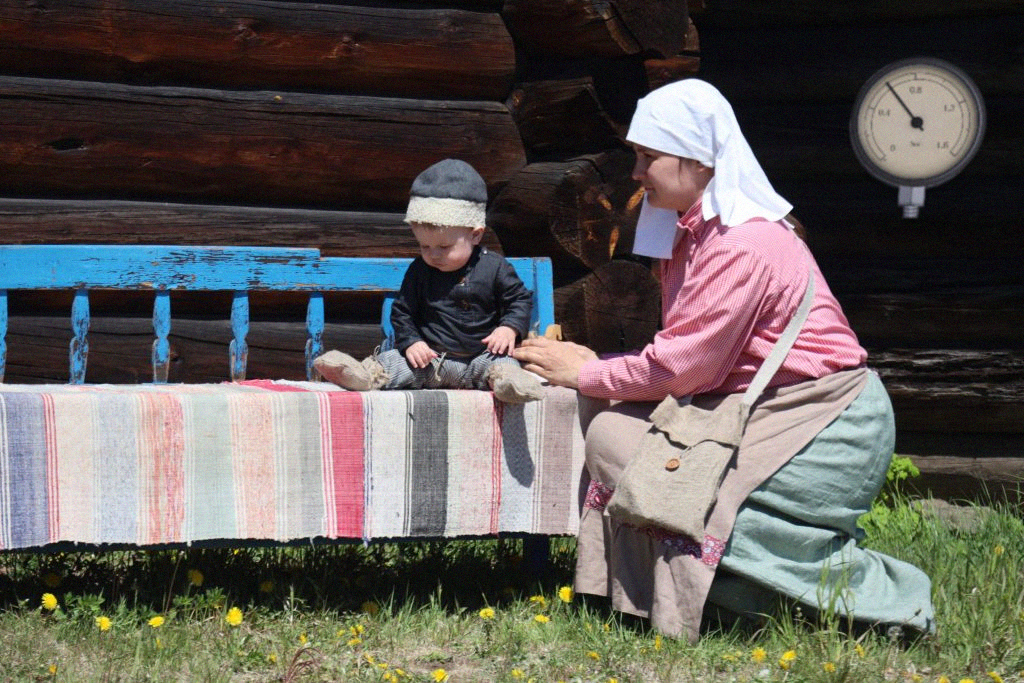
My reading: 0.6 (bar)
